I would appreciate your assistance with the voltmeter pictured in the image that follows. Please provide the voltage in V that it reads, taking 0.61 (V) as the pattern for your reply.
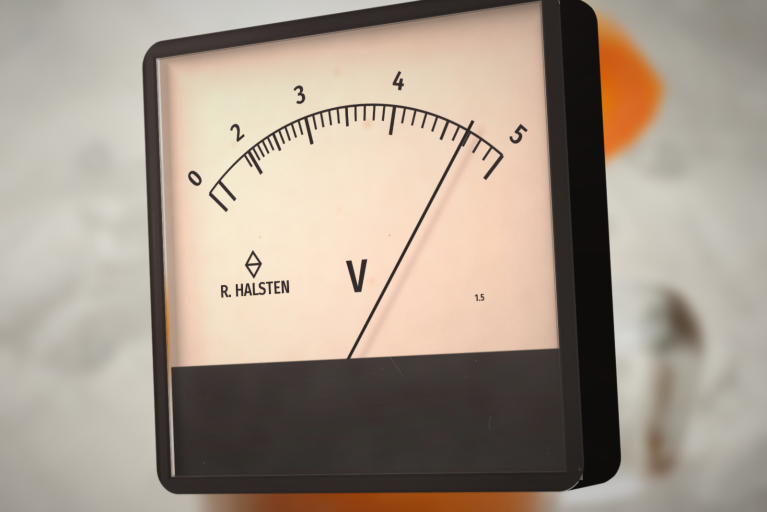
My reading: 4.7 (V)
